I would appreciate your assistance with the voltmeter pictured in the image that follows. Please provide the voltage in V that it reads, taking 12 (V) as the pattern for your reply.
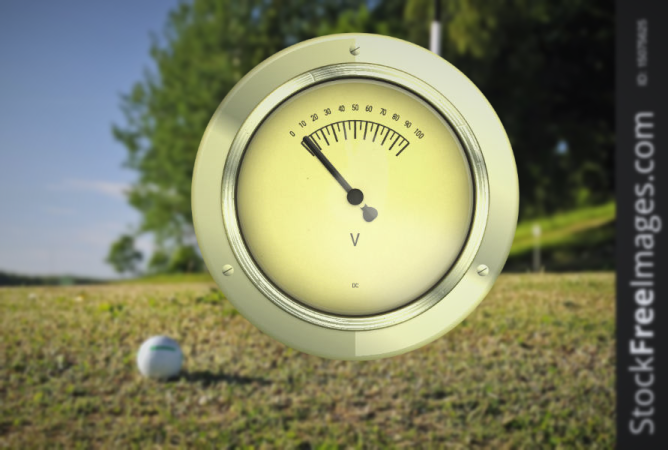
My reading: 5 (V)
